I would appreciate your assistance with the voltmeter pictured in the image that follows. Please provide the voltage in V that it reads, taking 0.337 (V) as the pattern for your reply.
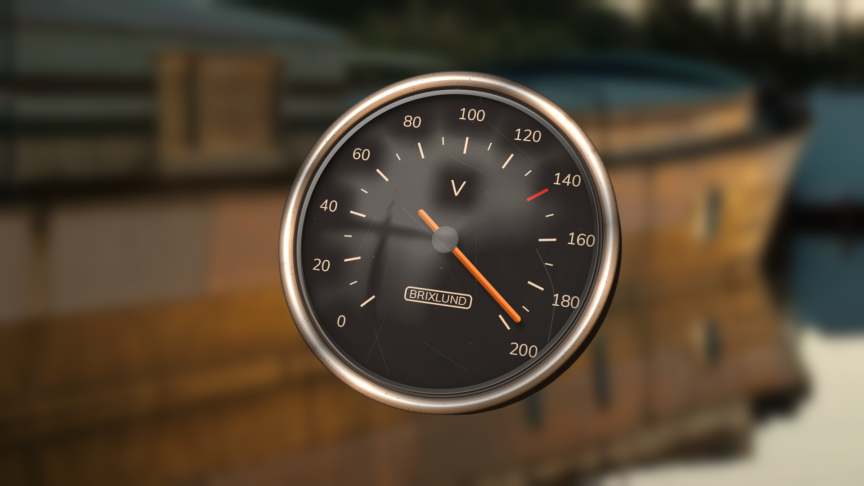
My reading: 195 (V)
